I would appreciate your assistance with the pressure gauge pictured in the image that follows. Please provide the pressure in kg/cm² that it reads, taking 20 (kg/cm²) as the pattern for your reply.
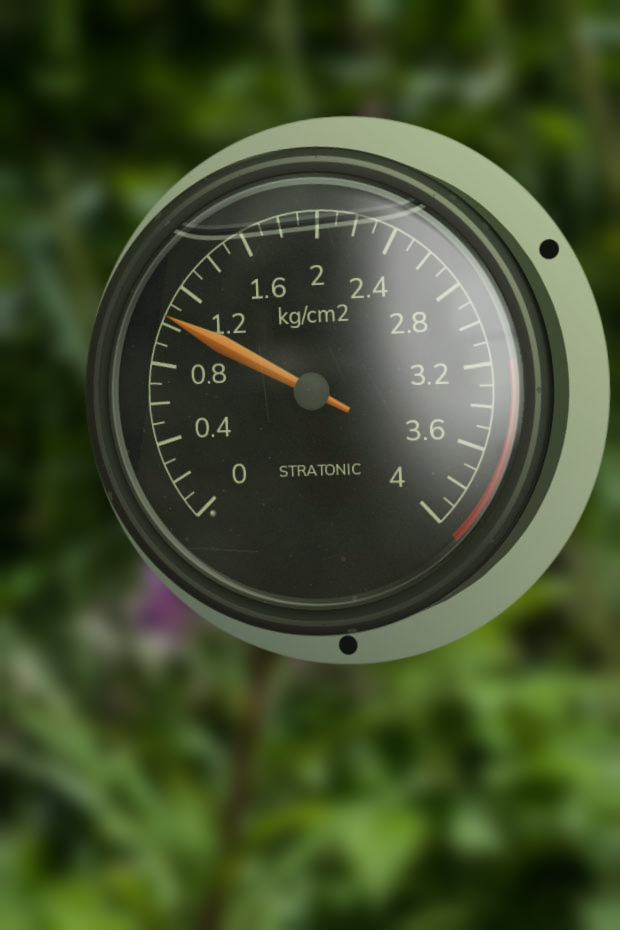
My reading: 1.05 (kg/cm²)
